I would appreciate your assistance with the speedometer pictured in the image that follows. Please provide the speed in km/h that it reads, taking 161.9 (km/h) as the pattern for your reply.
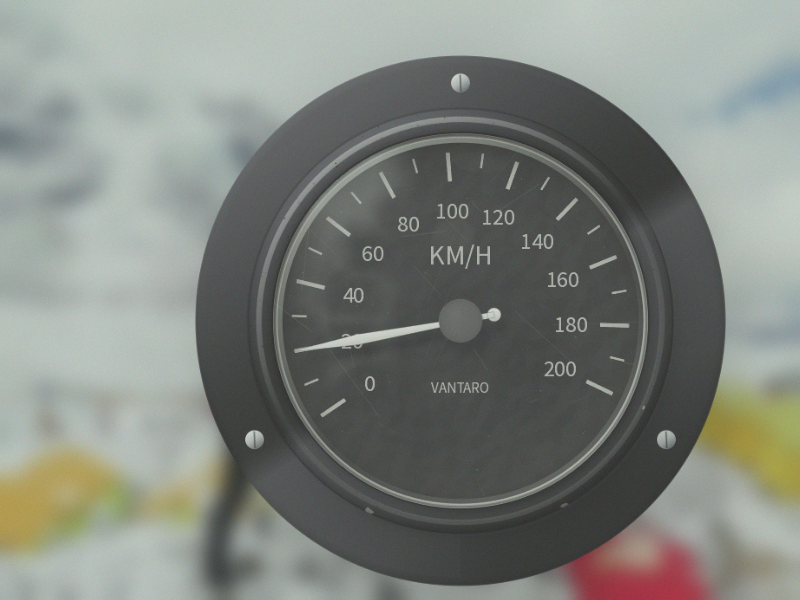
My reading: 20 (km/h)
